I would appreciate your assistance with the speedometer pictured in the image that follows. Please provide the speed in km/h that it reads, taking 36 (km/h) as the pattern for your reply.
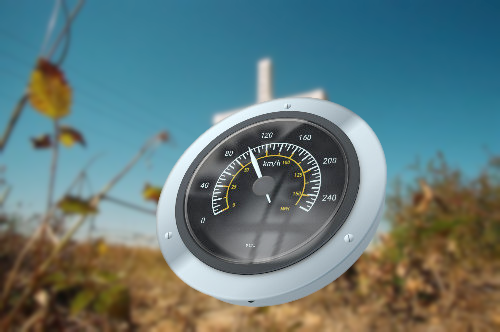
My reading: 100 (km/h)
